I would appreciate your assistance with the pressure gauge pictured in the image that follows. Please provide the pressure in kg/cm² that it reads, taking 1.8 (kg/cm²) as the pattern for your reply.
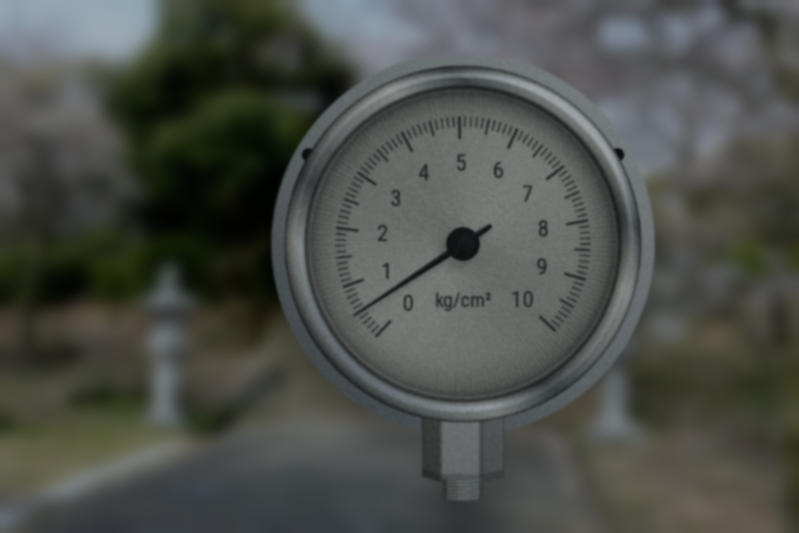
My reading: 0.5 (kg/cm²)
